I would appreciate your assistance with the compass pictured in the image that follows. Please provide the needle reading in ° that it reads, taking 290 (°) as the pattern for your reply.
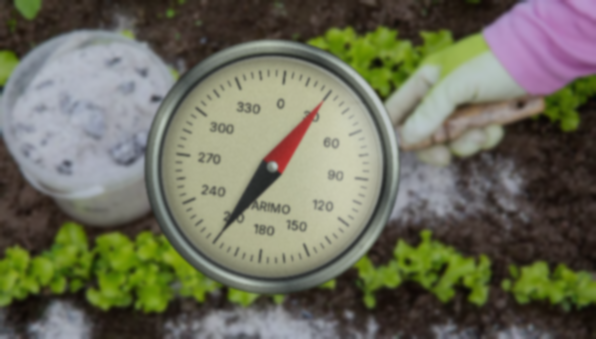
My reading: 30 (°)
